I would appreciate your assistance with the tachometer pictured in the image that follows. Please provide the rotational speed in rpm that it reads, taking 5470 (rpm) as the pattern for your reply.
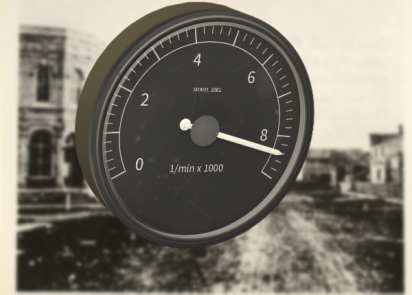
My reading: 8400 (rpm)
